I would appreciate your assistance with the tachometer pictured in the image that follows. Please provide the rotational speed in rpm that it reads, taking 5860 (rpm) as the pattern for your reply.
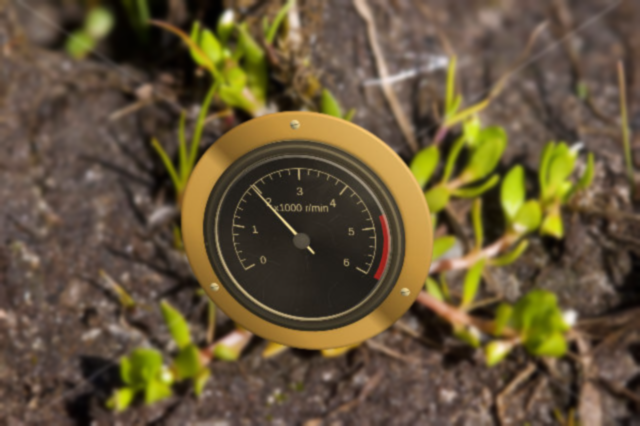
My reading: 2000 (rpm)
